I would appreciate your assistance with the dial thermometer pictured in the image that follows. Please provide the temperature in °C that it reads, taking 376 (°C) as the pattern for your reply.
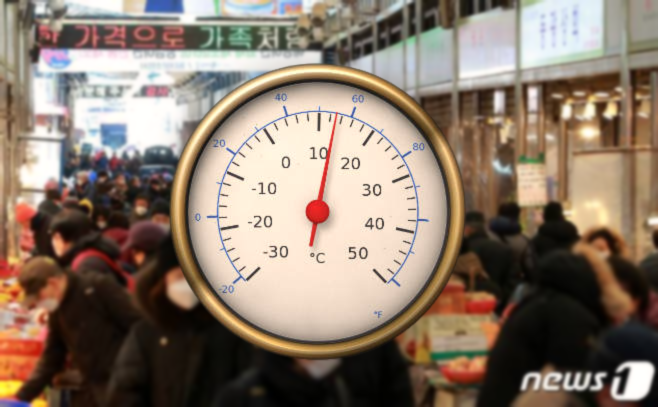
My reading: 13 (°C)
